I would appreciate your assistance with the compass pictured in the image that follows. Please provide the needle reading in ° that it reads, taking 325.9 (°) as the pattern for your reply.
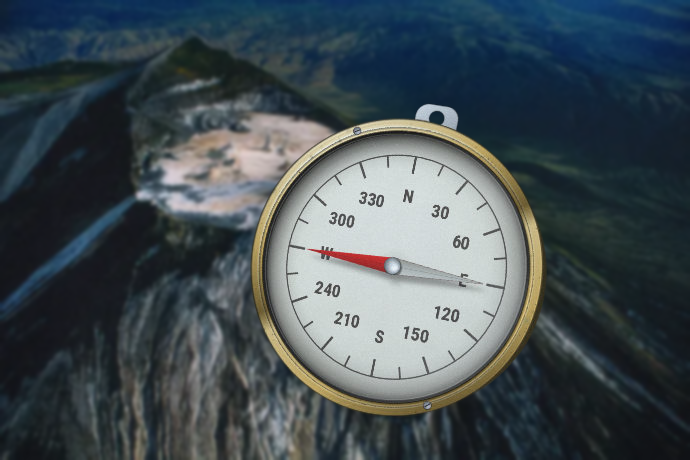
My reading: 270 (°)
